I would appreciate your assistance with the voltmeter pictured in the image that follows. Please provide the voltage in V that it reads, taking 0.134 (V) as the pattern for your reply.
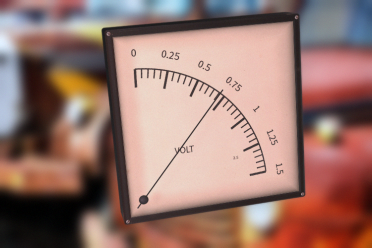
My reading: 0.7 (V)
